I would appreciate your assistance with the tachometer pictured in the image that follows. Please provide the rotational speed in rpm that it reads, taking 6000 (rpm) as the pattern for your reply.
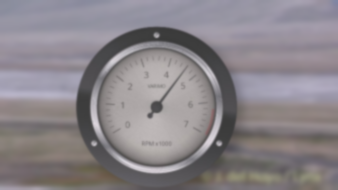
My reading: 4600 (rpm)
